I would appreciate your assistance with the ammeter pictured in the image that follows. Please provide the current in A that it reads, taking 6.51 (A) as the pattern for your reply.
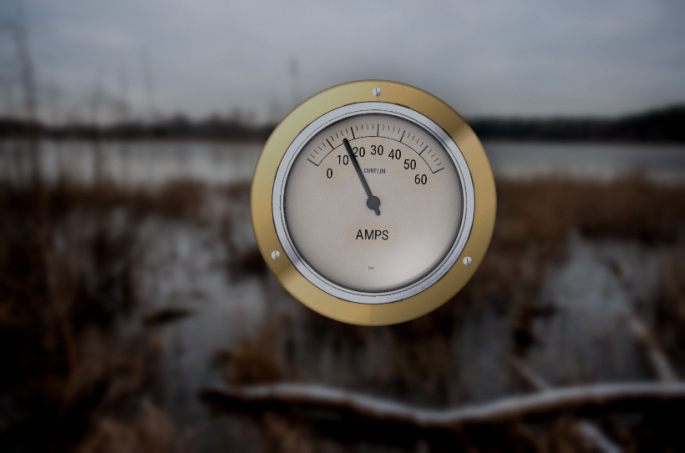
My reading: 16 (A)
